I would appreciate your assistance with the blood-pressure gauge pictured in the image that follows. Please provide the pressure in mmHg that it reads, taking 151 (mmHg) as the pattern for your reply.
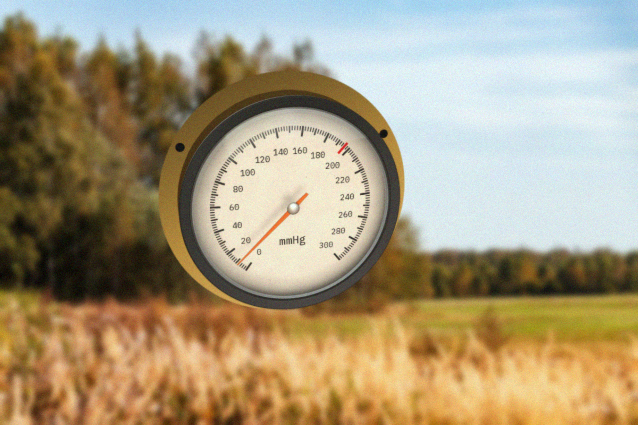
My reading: 10 (mmHg)
